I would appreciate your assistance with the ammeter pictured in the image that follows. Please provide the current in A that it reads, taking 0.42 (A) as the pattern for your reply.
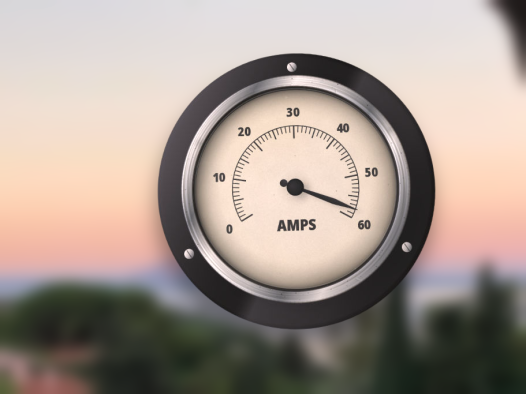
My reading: 58 (A)
